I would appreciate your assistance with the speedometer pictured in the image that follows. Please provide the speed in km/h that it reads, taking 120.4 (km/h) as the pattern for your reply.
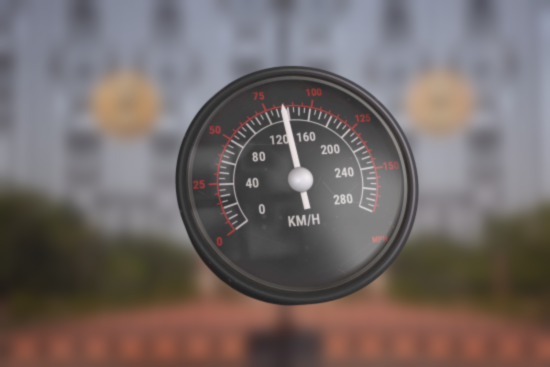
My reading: 135 (km/h)
